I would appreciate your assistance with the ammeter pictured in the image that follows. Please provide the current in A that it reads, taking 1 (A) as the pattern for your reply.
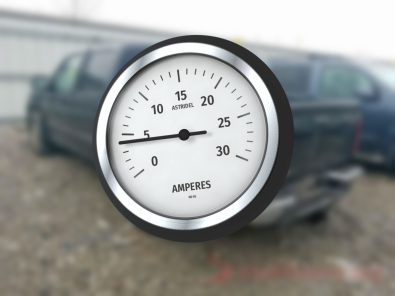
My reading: 4 (A)
